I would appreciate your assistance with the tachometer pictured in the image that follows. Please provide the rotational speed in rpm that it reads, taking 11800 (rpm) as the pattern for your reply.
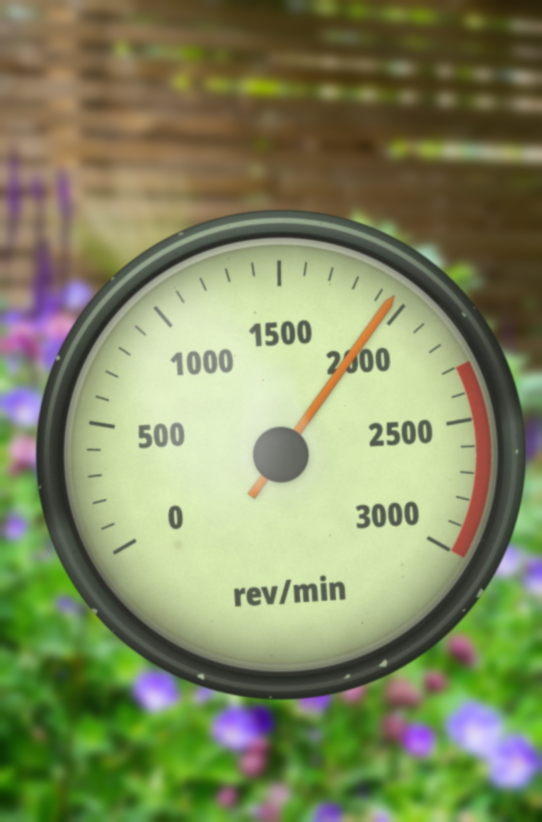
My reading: 1950 (rpm)
